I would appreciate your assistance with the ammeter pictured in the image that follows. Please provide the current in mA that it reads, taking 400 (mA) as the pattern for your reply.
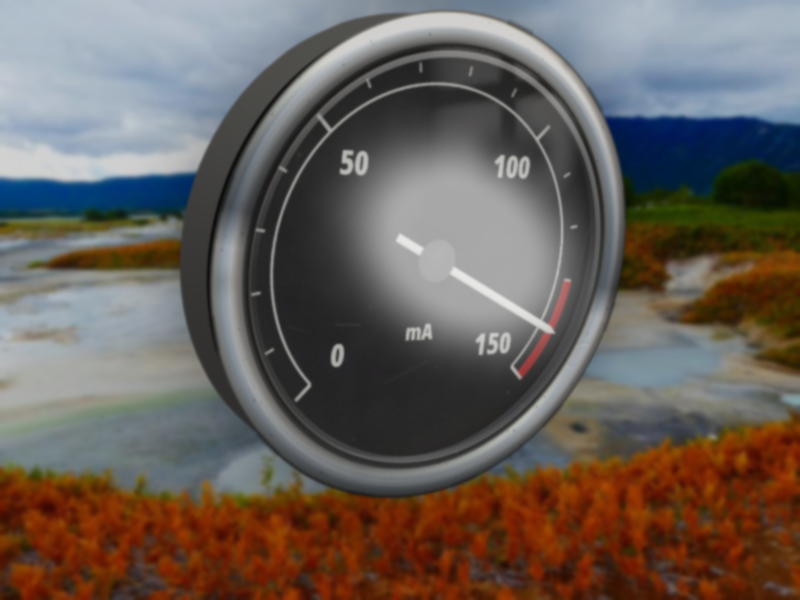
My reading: 140 (mA)
